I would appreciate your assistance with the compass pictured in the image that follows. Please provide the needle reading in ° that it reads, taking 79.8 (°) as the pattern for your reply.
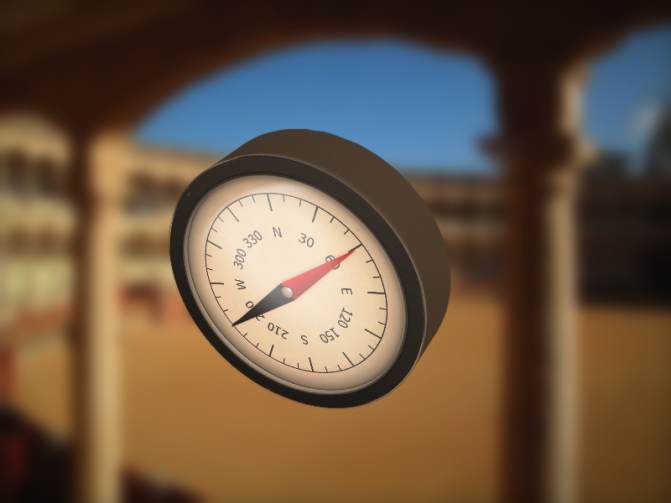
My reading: 60 (°)
